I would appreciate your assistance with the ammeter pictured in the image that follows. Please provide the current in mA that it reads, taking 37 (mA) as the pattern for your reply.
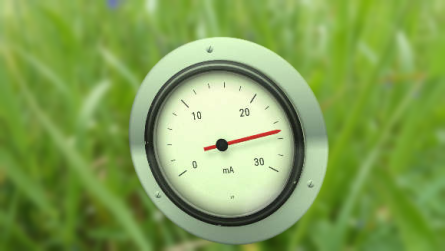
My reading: 25 (mA)
